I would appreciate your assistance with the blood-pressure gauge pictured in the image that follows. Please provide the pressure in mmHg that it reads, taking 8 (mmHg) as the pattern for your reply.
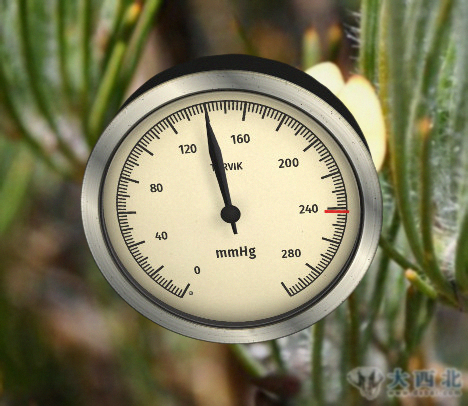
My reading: 140 (mmHg)
